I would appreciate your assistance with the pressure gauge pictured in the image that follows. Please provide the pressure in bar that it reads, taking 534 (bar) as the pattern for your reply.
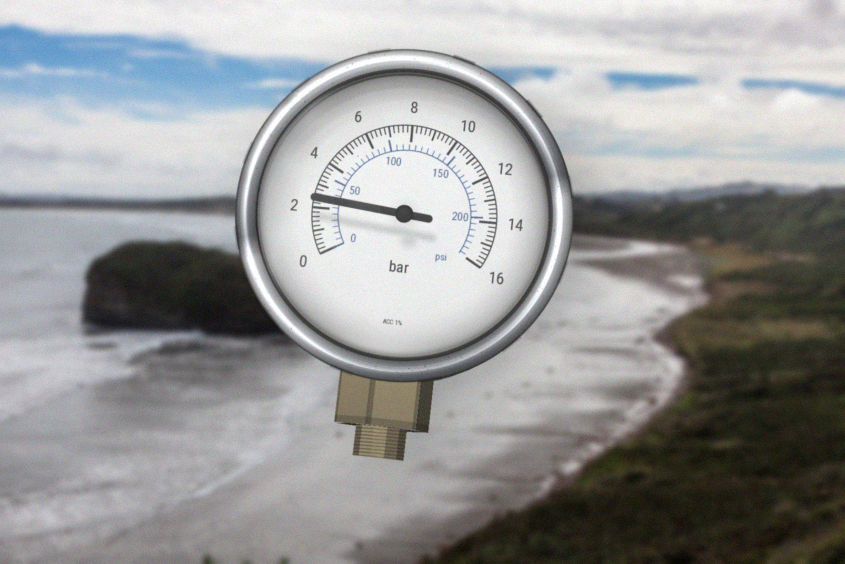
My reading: 2.4 (bar)
